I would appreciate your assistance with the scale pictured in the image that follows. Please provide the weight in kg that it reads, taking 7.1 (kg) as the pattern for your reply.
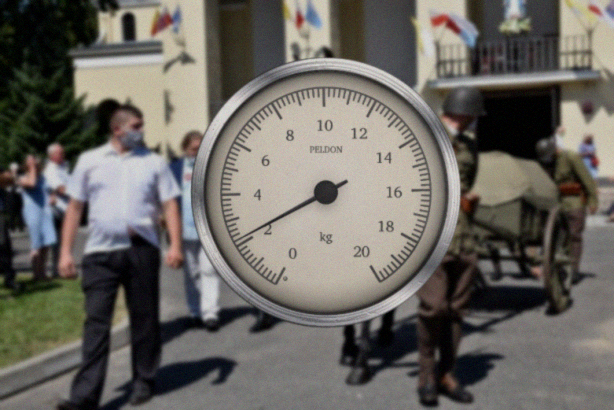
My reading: 2.2 (kg)
